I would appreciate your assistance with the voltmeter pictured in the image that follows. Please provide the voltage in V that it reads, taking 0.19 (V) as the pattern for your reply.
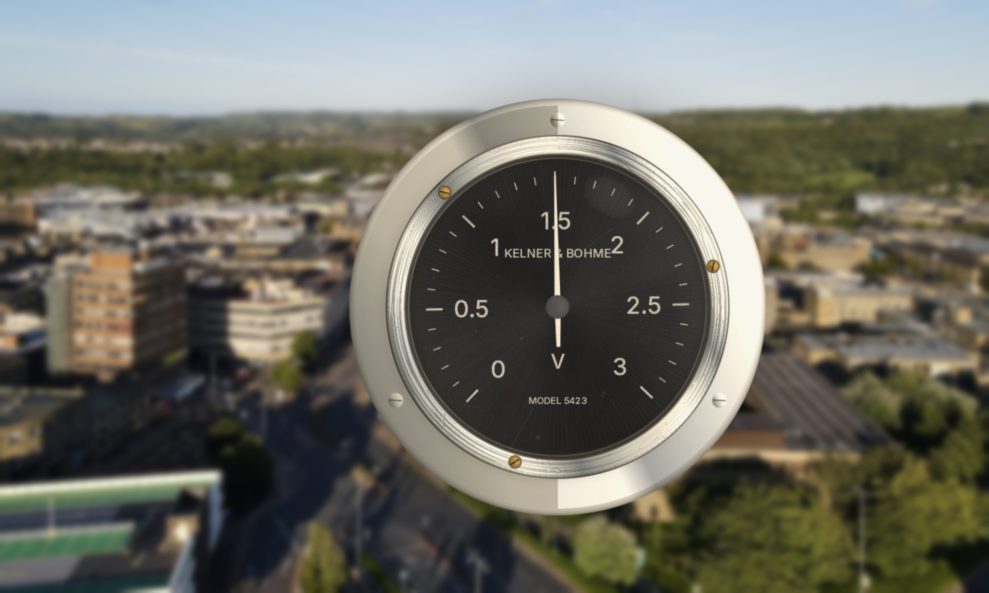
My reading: 1.5 (V)
